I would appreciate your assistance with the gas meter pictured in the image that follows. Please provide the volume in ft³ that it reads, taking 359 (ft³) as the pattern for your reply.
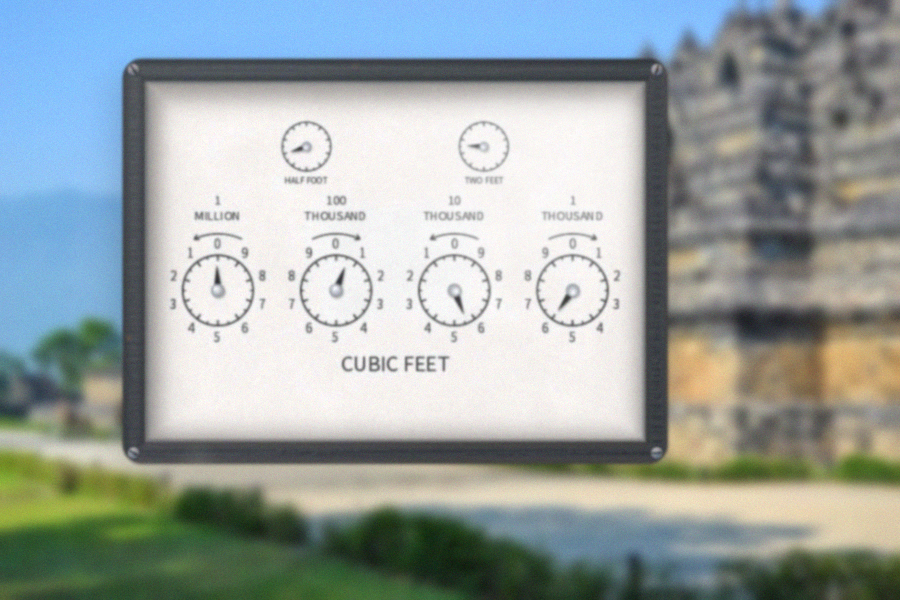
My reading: 5600 (ft³)
